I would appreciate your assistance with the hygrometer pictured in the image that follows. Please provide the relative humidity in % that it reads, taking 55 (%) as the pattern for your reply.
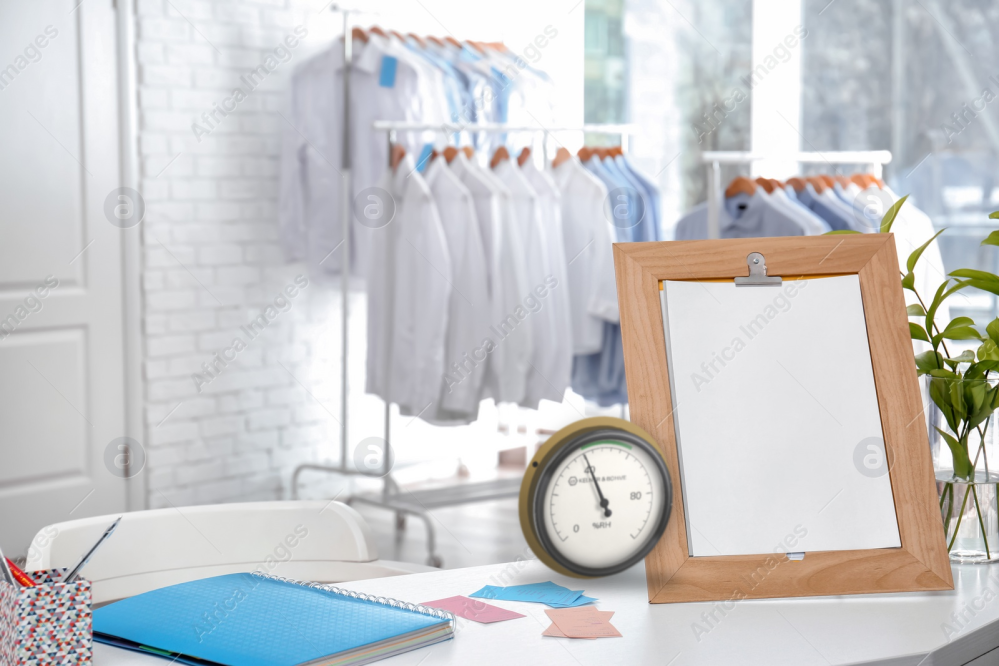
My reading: 40 (%)
